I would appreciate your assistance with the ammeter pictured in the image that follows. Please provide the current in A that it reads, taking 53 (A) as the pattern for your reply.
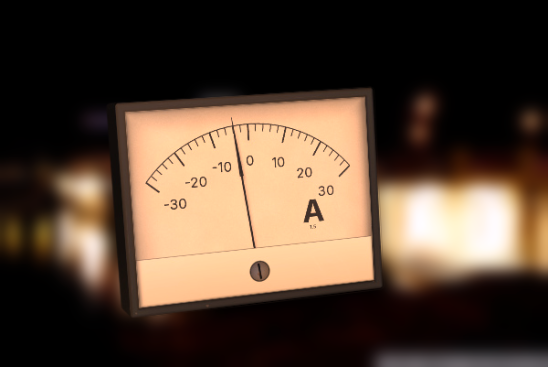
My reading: -4 (A)
